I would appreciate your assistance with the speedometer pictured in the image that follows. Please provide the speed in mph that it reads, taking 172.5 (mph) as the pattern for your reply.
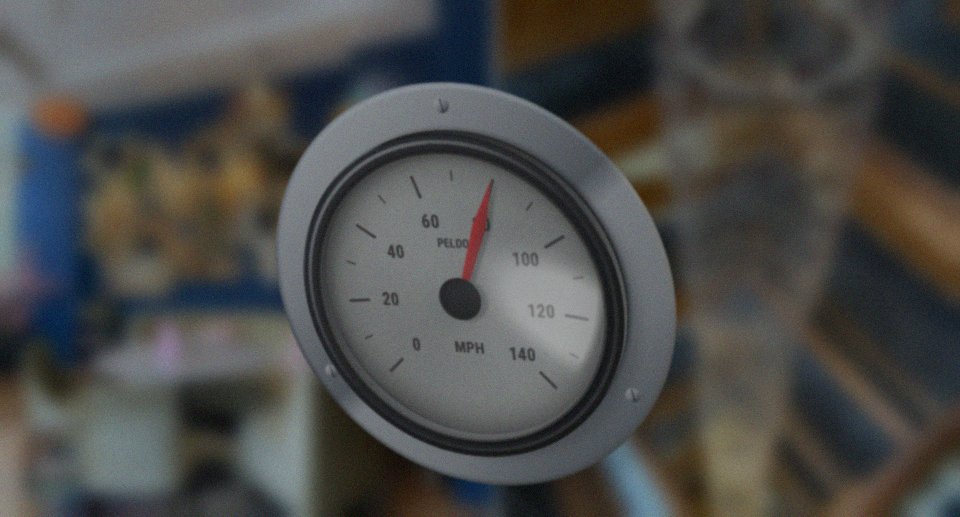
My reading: 80 (mph)
